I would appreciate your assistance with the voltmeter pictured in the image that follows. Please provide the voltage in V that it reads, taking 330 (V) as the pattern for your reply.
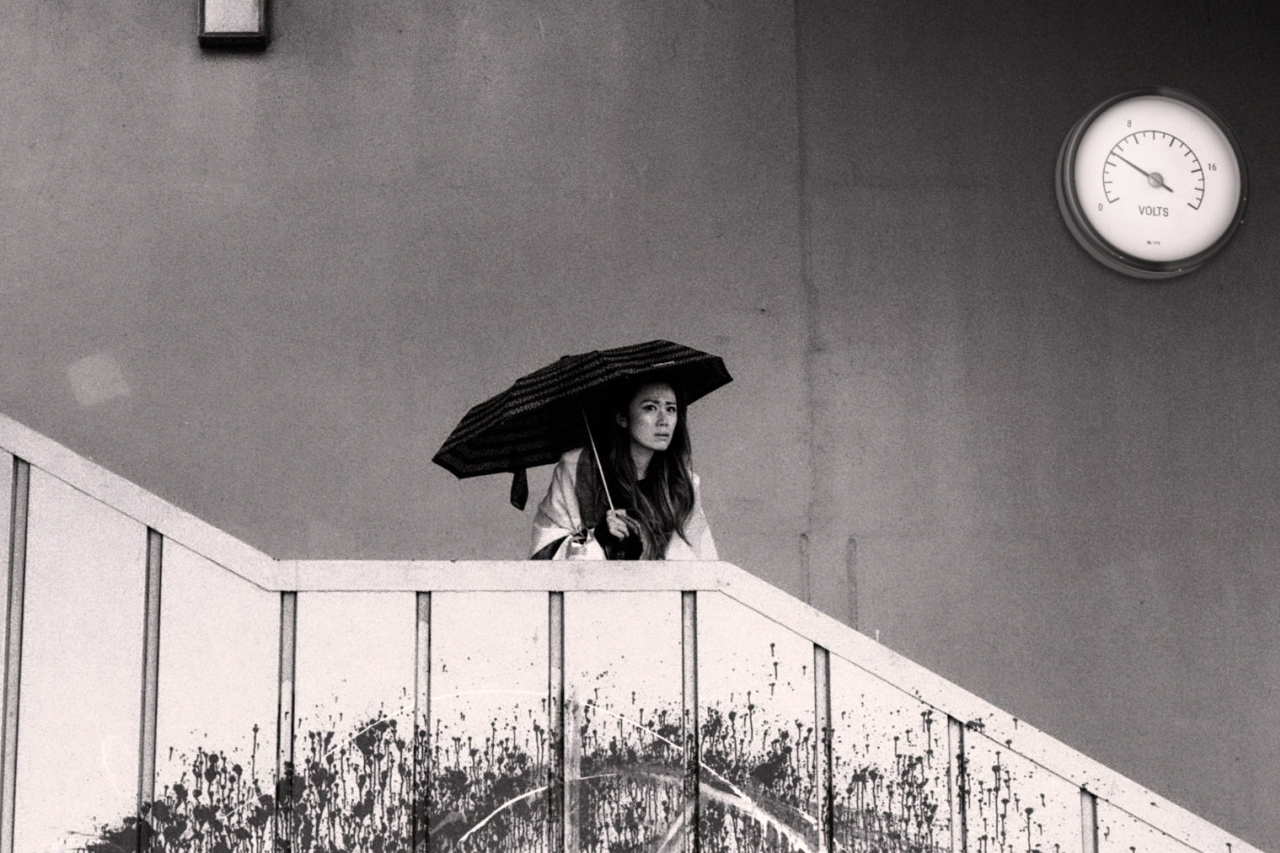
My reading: 5 (V)
